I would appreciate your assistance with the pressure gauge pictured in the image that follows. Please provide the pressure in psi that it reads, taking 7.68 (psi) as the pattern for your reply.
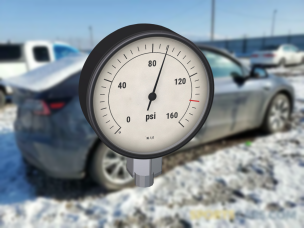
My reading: 90 (psi)
